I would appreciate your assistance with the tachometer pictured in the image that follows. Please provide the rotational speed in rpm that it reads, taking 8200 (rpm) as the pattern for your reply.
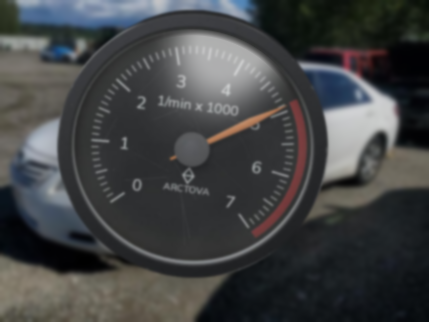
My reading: 4900 (rpm)
